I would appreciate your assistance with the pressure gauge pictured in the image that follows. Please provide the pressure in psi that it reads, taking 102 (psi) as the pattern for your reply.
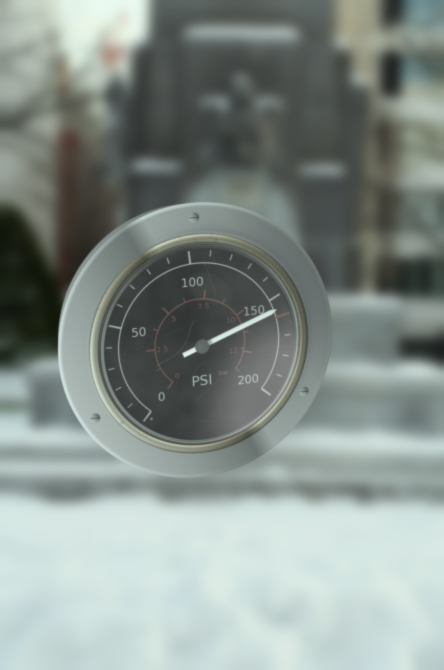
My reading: 155 (psi)
